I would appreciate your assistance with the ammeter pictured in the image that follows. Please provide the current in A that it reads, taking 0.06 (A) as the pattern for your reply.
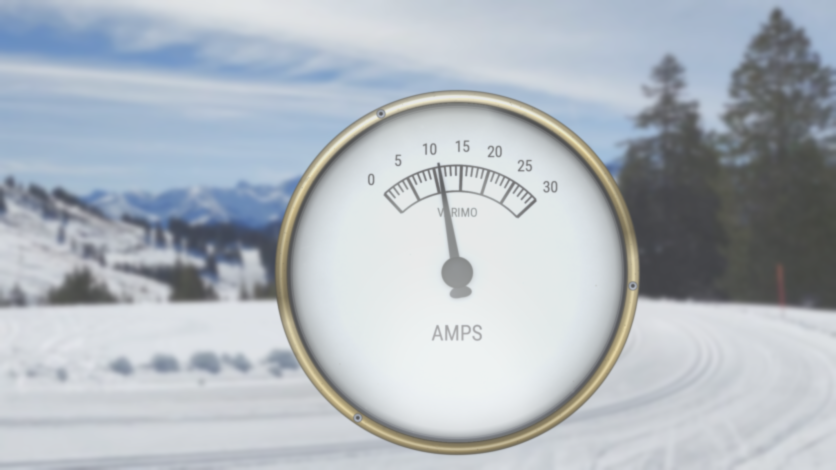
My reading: 11 (A)
